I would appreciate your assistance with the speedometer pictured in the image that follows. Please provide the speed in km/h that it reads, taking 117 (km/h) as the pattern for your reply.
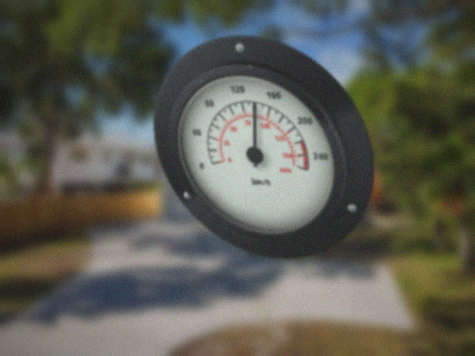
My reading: 140 (km/h)
